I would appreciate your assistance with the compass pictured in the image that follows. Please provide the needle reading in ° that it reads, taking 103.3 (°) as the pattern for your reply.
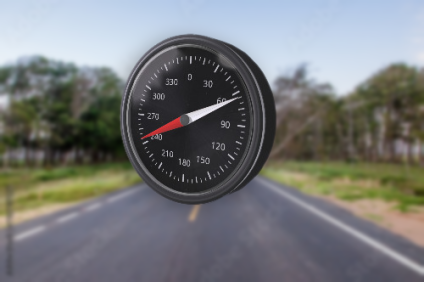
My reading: 245 (°)
